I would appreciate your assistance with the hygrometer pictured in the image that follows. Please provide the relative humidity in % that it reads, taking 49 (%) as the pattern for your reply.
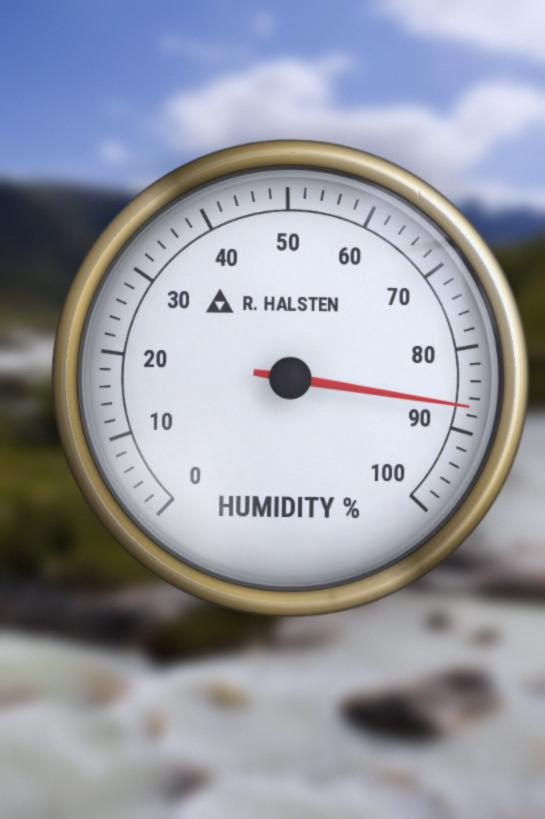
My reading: 87 (%)
